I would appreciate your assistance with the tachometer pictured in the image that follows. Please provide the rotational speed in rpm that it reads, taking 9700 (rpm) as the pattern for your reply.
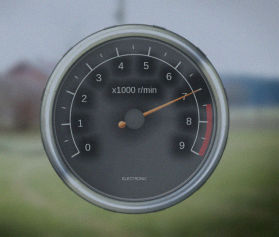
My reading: 7000 (rpm)
